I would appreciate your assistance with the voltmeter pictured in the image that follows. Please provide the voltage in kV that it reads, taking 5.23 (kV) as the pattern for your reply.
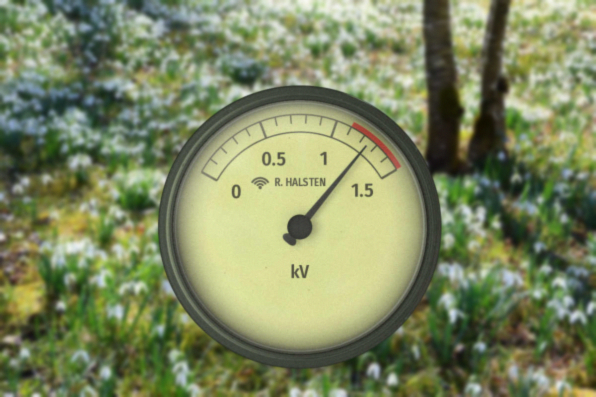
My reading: 1.25 (kV)
